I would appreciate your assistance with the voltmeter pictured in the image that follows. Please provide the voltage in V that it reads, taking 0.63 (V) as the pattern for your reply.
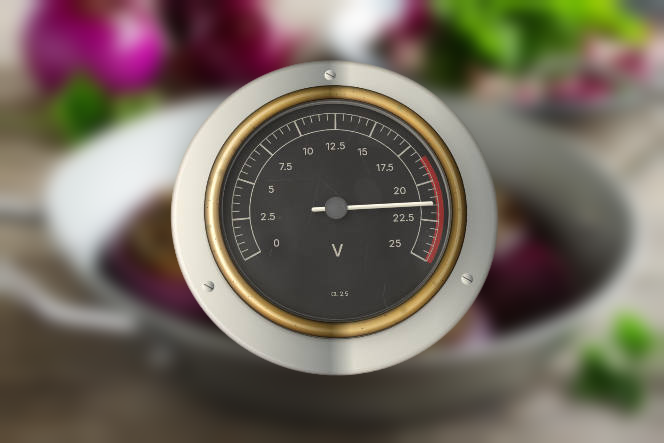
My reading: 21.5 (V)
